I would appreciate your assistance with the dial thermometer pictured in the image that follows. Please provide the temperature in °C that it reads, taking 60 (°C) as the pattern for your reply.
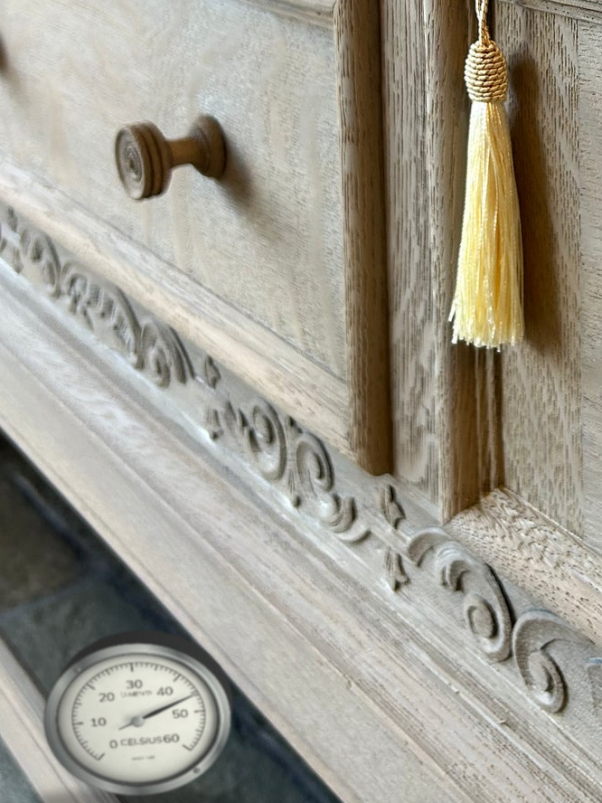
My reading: 45 (°C)
